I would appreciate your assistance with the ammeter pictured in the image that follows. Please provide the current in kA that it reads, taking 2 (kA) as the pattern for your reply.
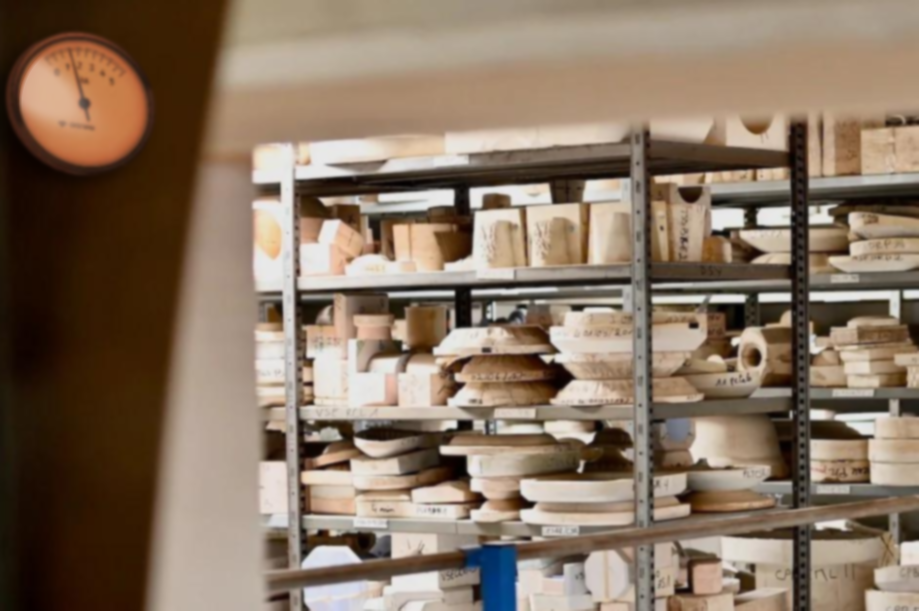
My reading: 1.5 (kA)
